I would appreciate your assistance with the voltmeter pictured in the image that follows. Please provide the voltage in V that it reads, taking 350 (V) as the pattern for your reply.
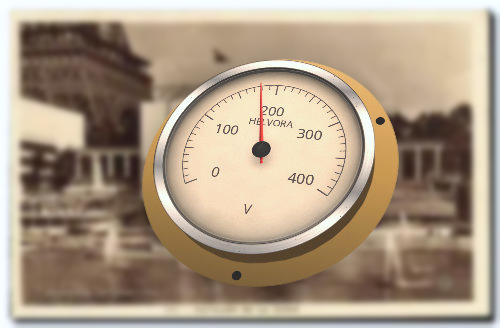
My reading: 180 (V)
